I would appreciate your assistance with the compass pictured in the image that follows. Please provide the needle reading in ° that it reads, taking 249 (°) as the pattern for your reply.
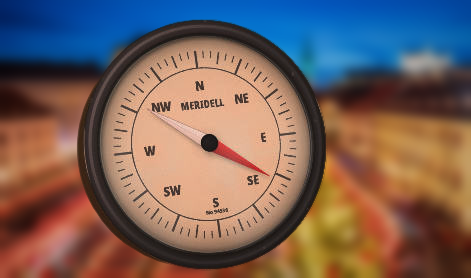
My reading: 125 (°)
